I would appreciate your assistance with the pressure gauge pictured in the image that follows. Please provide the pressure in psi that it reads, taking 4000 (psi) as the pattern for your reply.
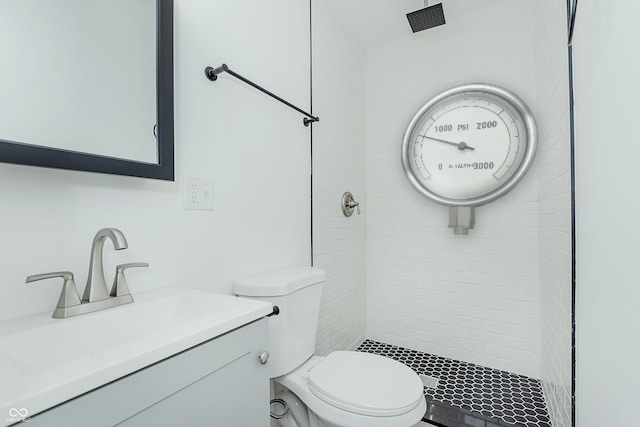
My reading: 700 (psi)
